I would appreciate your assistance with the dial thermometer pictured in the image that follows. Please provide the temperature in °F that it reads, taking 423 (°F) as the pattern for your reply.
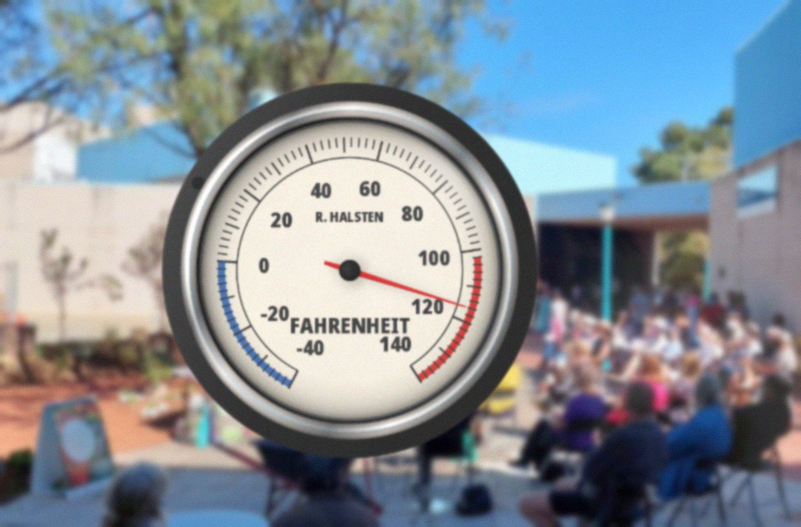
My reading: 116 (°F)
